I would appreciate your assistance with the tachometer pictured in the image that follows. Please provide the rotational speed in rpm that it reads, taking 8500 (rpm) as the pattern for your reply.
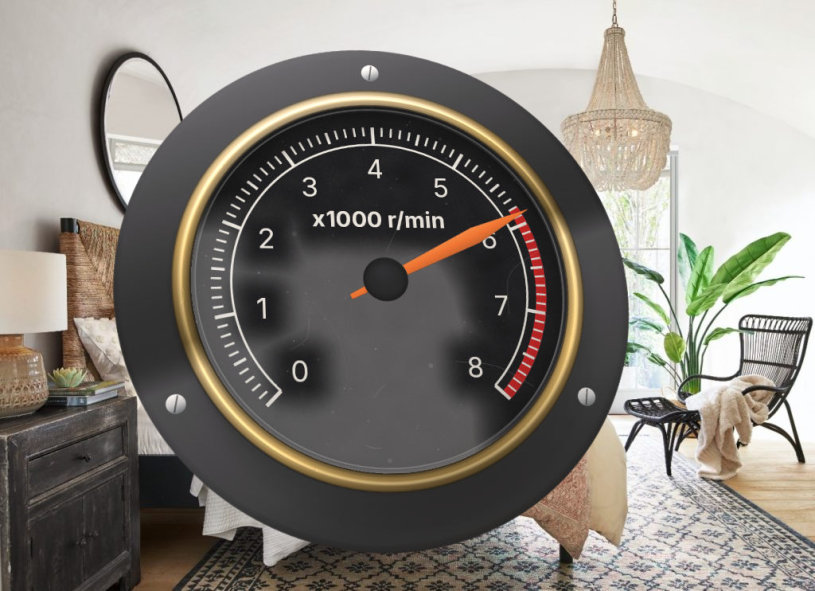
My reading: 5900 (rpm)
